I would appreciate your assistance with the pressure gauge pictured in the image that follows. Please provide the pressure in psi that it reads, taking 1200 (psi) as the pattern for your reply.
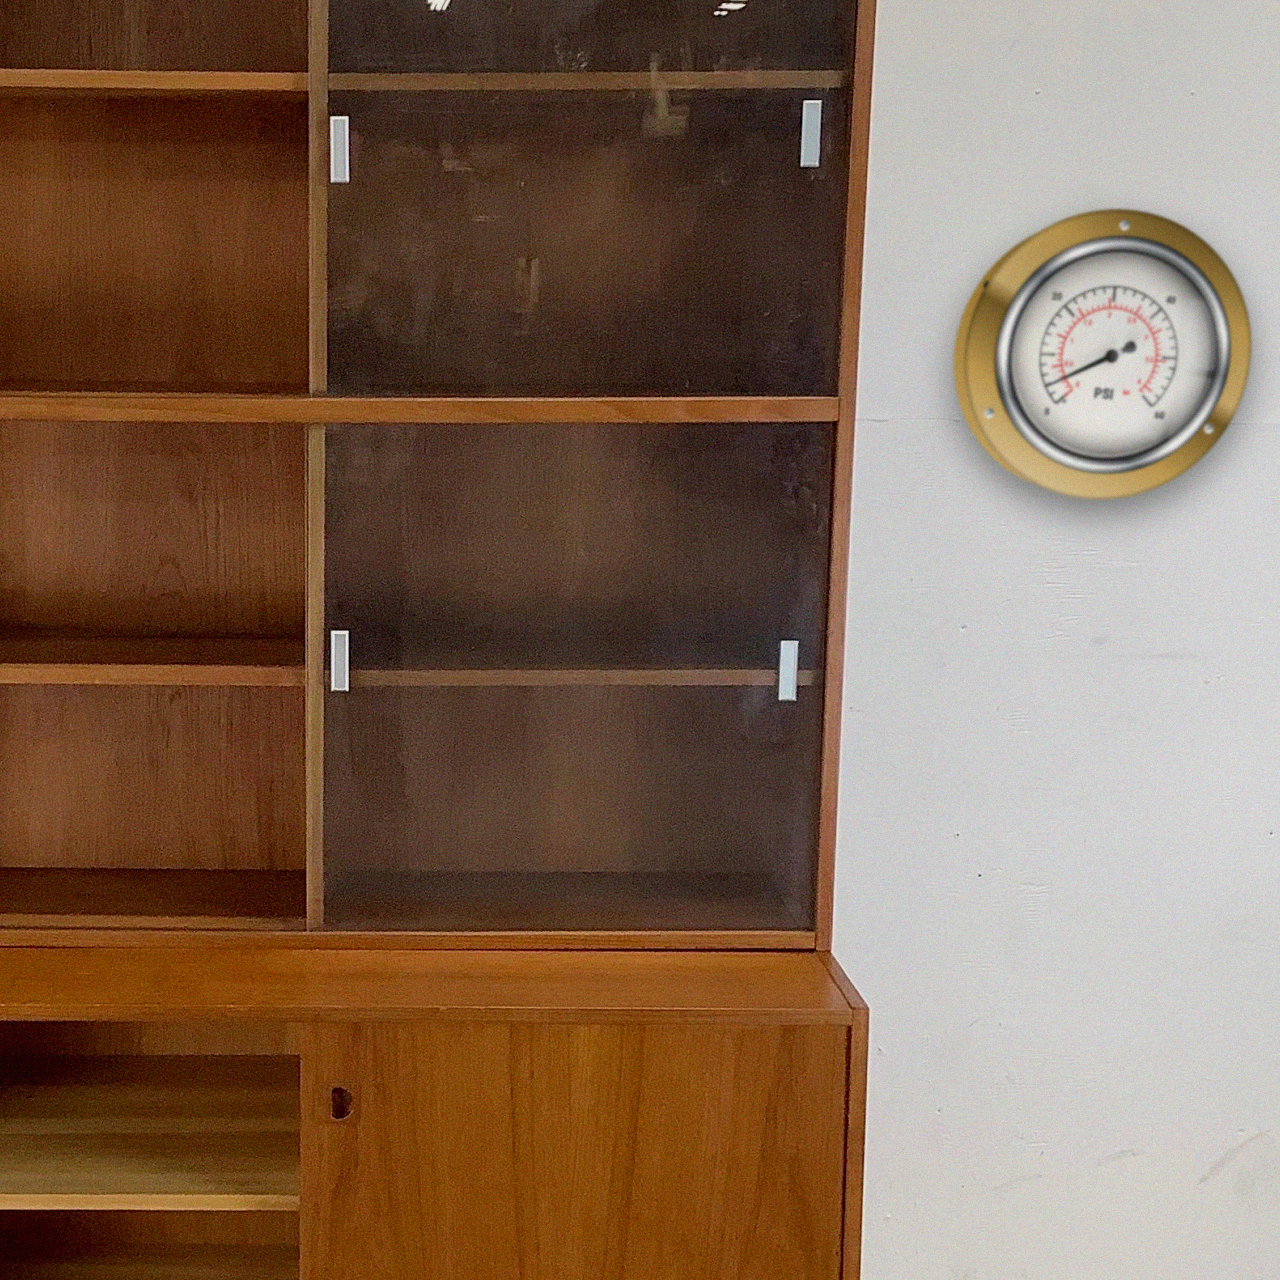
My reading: 4 (psi)
